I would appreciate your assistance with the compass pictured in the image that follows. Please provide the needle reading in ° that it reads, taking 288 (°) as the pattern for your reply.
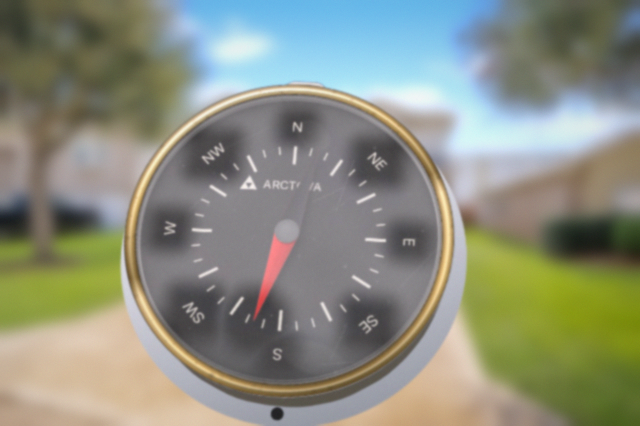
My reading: 195 (°)
